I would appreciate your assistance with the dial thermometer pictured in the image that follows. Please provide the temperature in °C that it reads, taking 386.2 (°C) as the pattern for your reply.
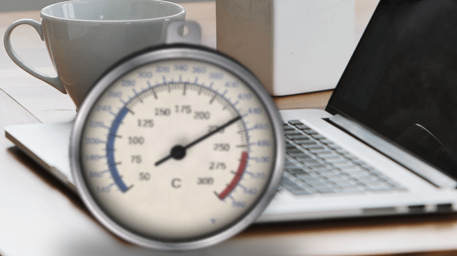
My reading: 225 (°C)
